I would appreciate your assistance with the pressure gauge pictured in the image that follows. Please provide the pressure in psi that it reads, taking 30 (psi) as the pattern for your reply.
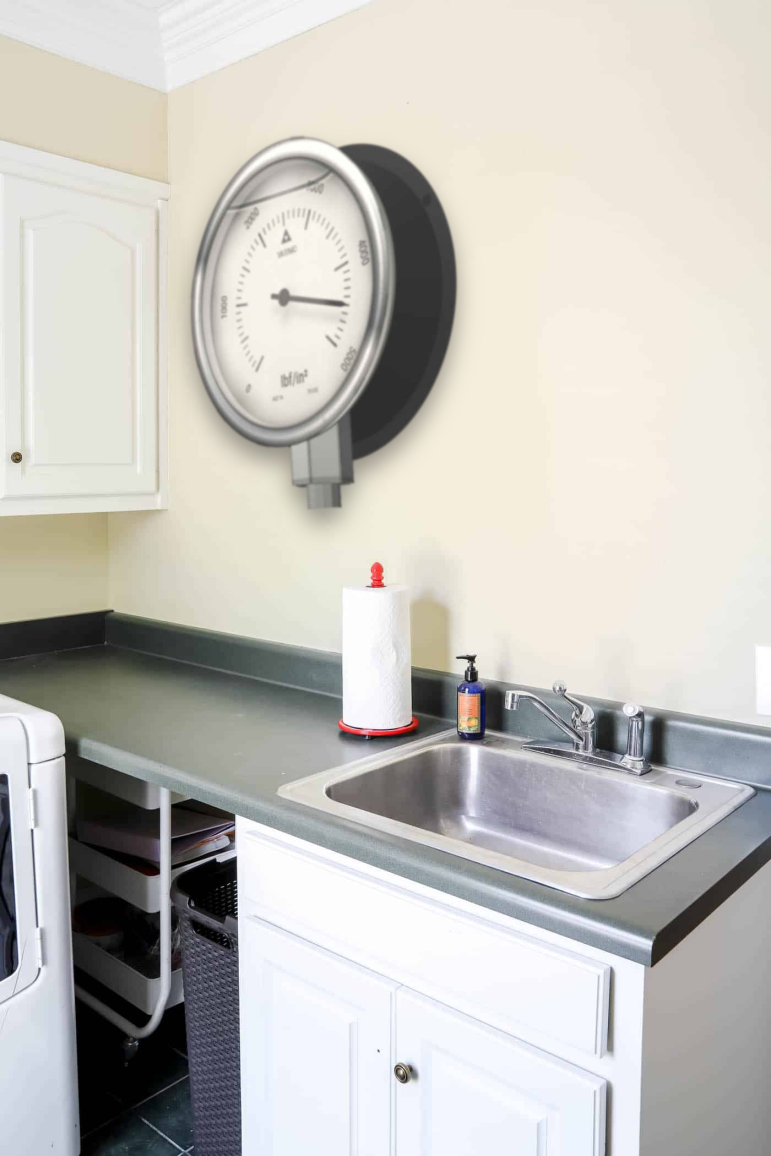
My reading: 4500 (psi)
